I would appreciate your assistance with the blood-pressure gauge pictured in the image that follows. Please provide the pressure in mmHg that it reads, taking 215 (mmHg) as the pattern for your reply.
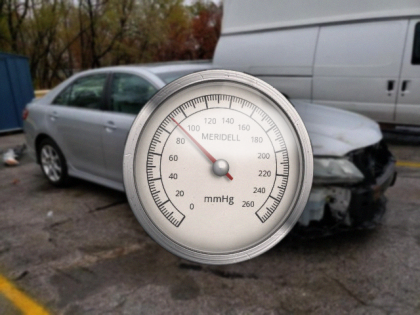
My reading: 90 (mmHg)
